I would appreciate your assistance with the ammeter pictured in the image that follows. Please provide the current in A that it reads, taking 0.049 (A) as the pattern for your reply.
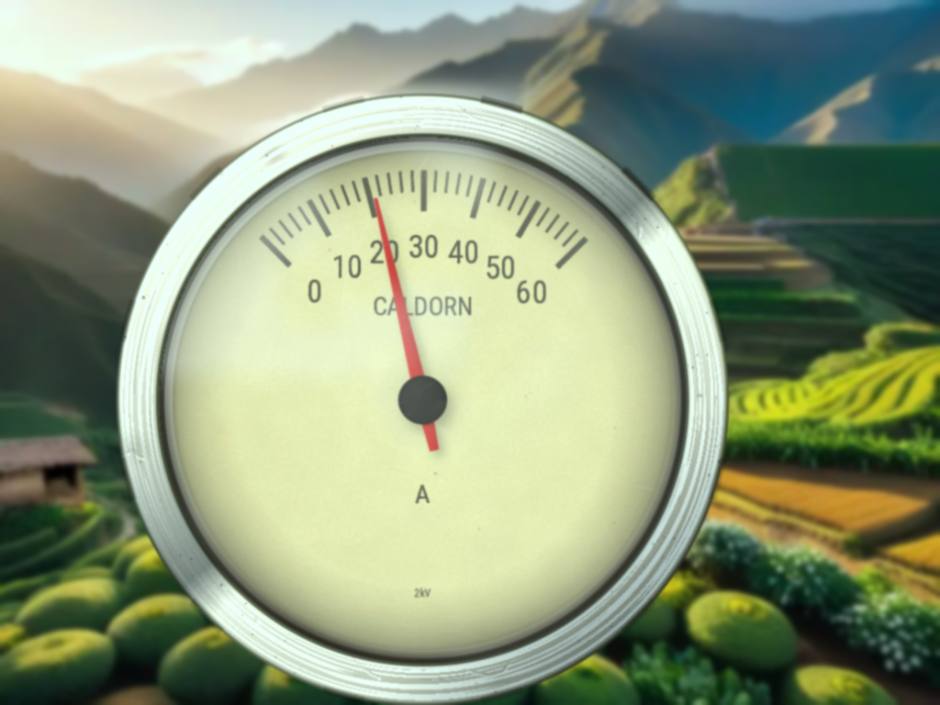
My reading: 21 (A)
